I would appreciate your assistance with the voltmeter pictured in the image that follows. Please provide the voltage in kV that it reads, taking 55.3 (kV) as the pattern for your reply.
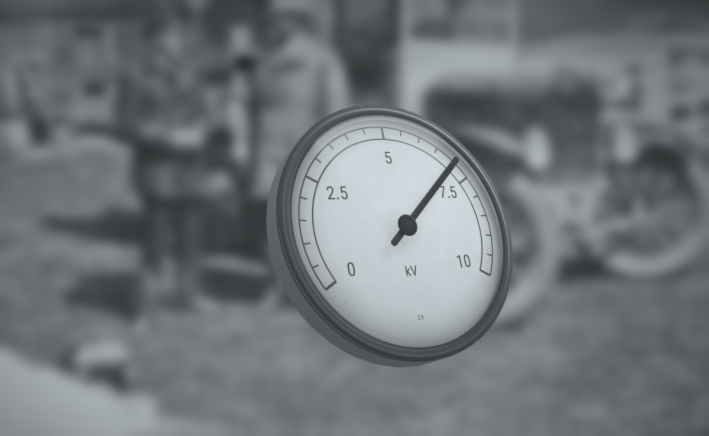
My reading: 7 (kV)
